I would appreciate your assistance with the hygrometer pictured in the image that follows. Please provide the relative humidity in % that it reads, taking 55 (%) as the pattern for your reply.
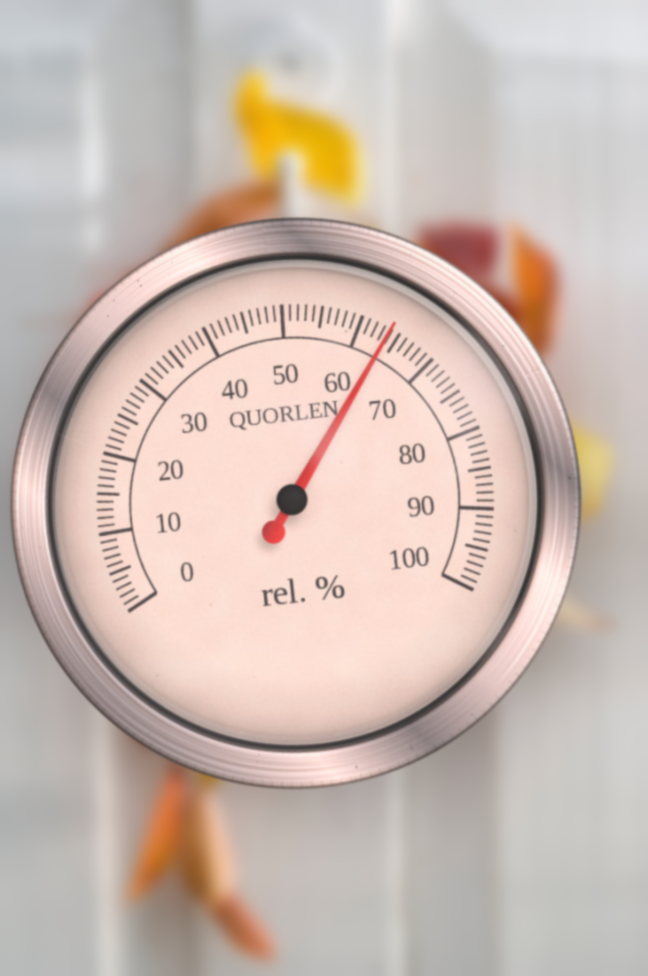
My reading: 64 (%)
